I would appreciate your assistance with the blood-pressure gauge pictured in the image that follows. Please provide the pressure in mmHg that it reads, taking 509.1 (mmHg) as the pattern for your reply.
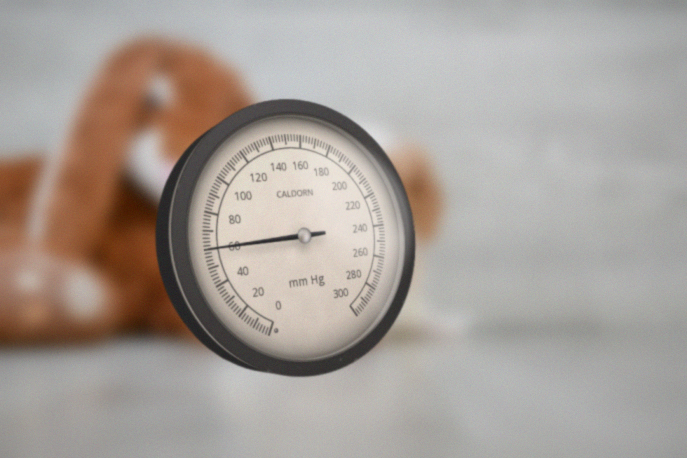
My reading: 60 (mmHg)
